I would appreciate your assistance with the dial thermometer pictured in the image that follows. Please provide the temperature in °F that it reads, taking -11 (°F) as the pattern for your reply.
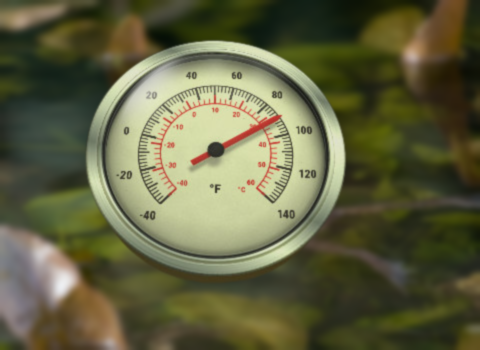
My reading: 90 (°F)
